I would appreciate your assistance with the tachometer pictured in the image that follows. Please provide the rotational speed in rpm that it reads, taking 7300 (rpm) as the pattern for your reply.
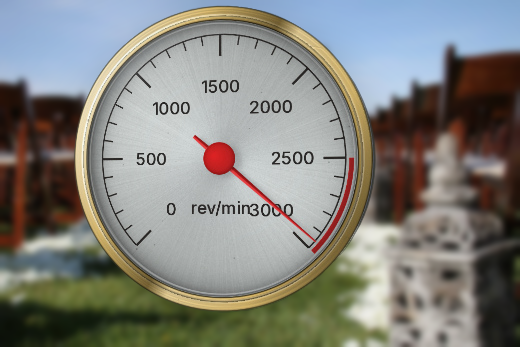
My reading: 2950 (rpm)
